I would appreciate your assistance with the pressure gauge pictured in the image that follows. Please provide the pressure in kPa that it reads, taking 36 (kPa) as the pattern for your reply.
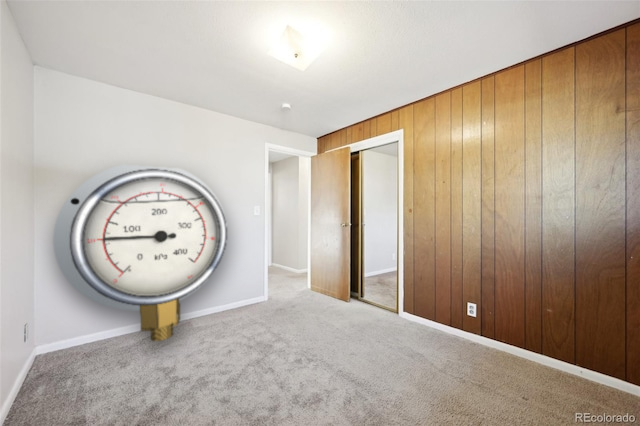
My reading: 70 (kPa)
